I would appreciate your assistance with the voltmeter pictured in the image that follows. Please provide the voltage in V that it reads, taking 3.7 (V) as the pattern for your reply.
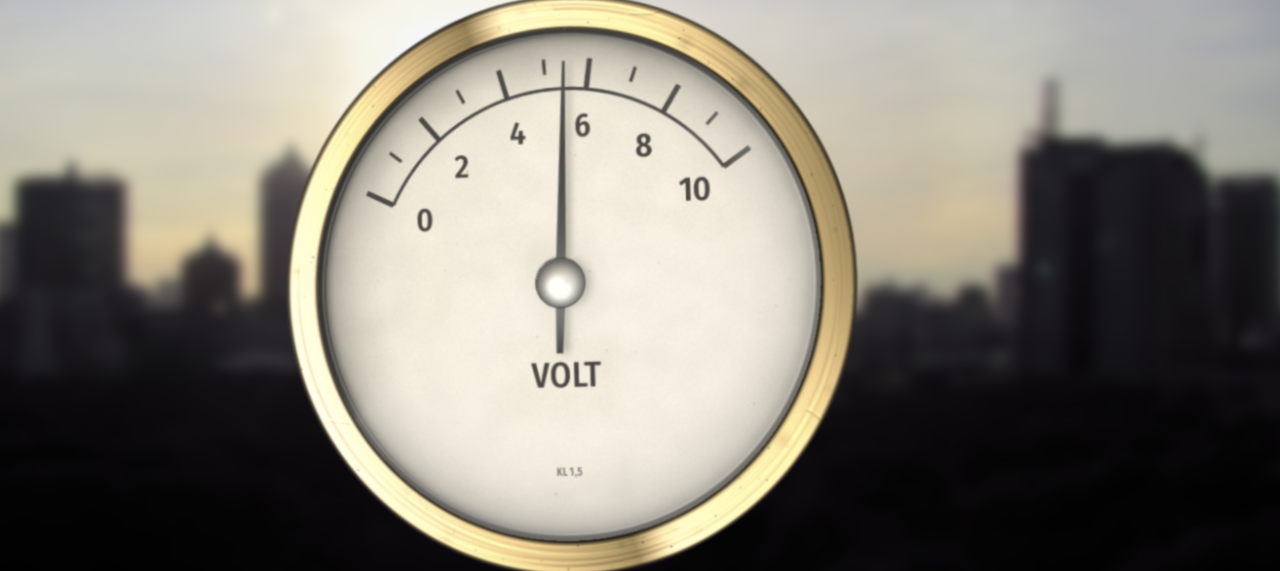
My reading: 5.5 (V)
